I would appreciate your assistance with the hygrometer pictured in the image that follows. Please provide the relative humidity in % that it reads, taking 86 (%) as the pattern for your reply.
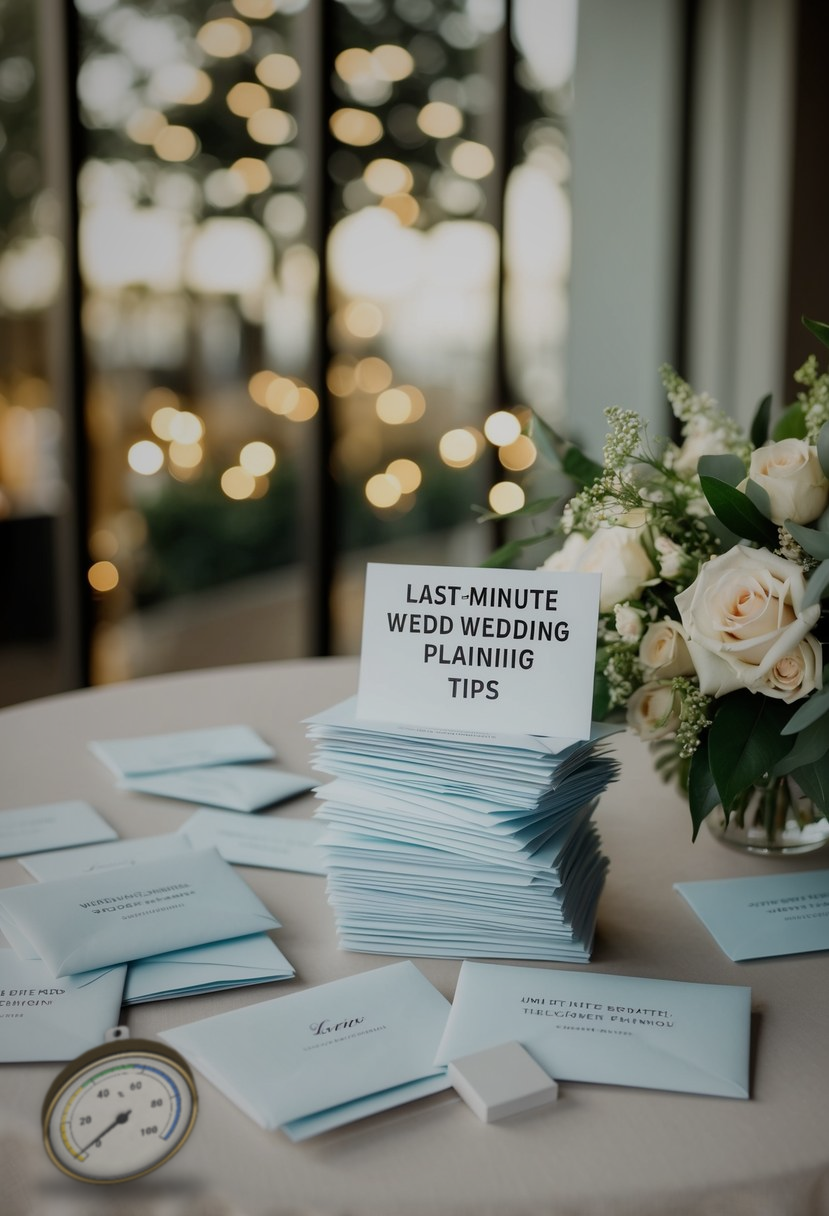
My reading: 4 (%)
